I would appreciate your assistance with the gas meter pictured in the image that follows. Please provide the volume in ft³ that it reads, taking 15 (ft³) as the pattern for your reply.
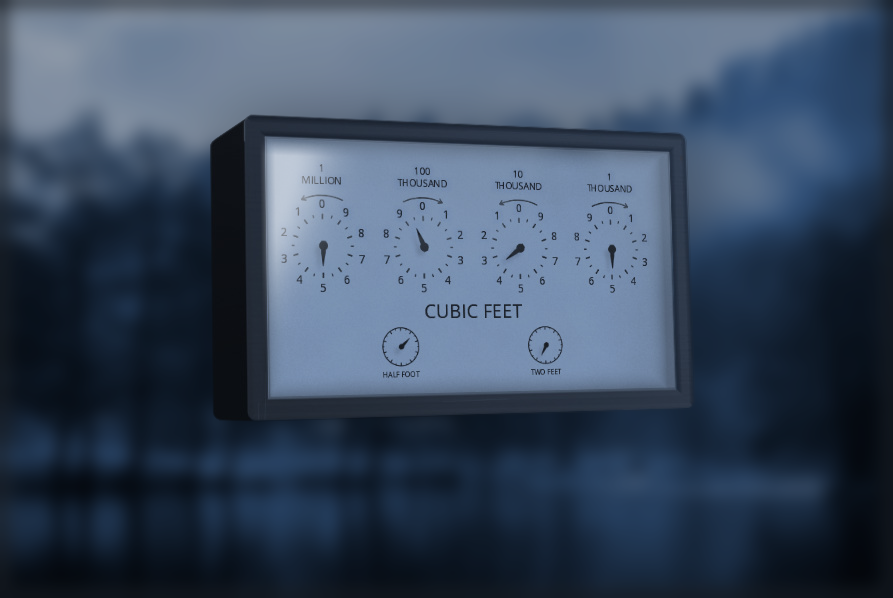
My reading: 493500 (ft³)
